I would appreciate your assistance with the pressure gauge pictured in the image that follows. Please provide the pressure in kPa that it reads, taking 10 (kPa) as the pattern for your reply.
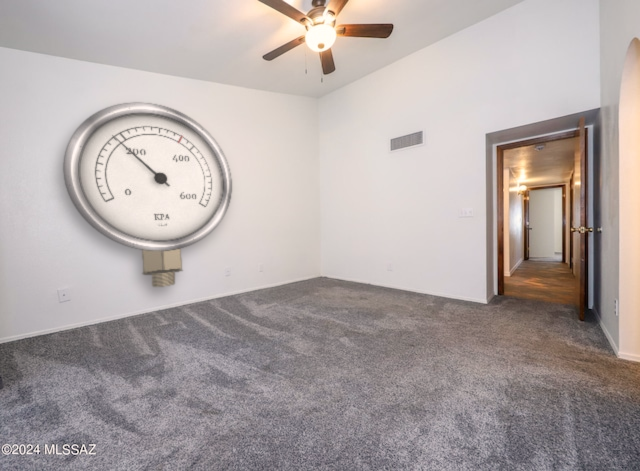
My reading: 180 (kPa)
